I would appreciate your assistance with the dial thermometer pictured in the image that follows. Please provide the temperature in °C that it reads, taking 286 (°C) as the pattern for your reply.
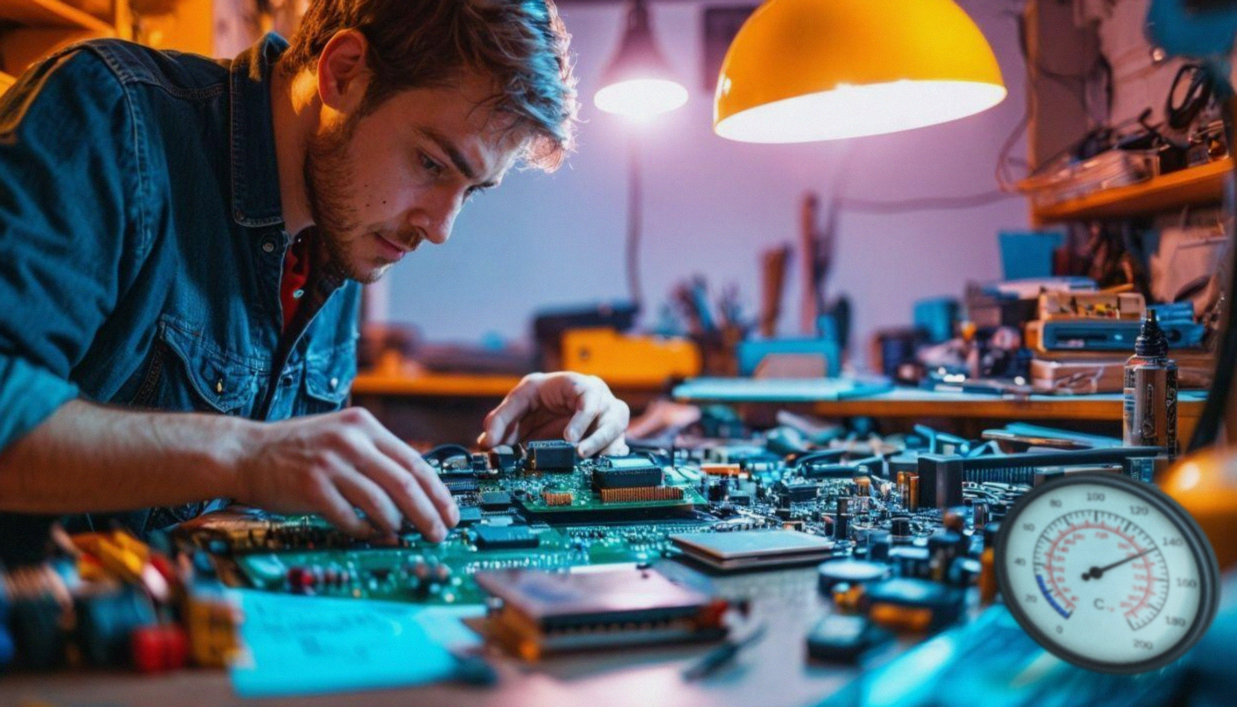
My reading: 140 (°C)
